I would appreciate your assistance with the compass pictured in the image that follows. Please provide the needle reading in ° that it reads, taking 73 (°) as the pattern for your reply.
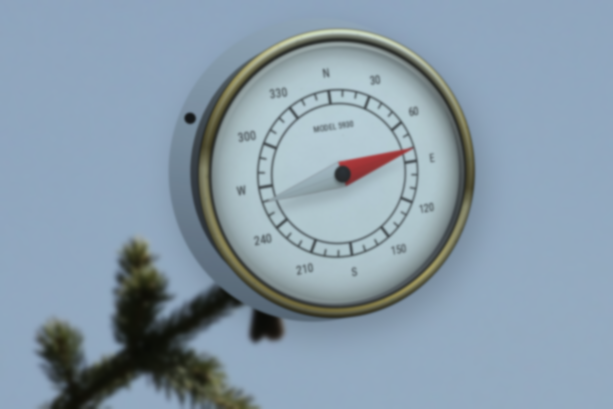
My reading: 80 (°)
